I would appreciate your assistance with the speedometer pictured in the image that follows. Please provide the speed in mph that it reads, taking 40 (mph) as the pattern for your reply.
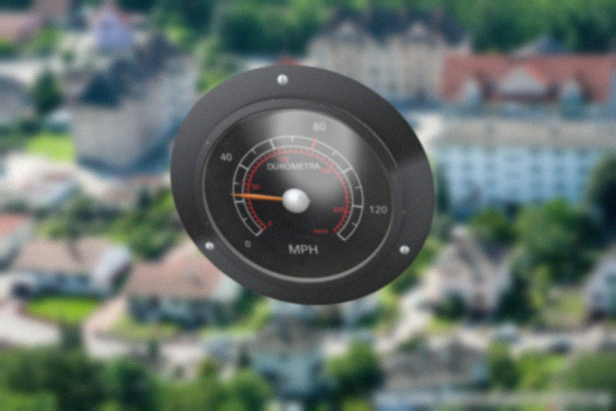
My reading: 25 (mph)
